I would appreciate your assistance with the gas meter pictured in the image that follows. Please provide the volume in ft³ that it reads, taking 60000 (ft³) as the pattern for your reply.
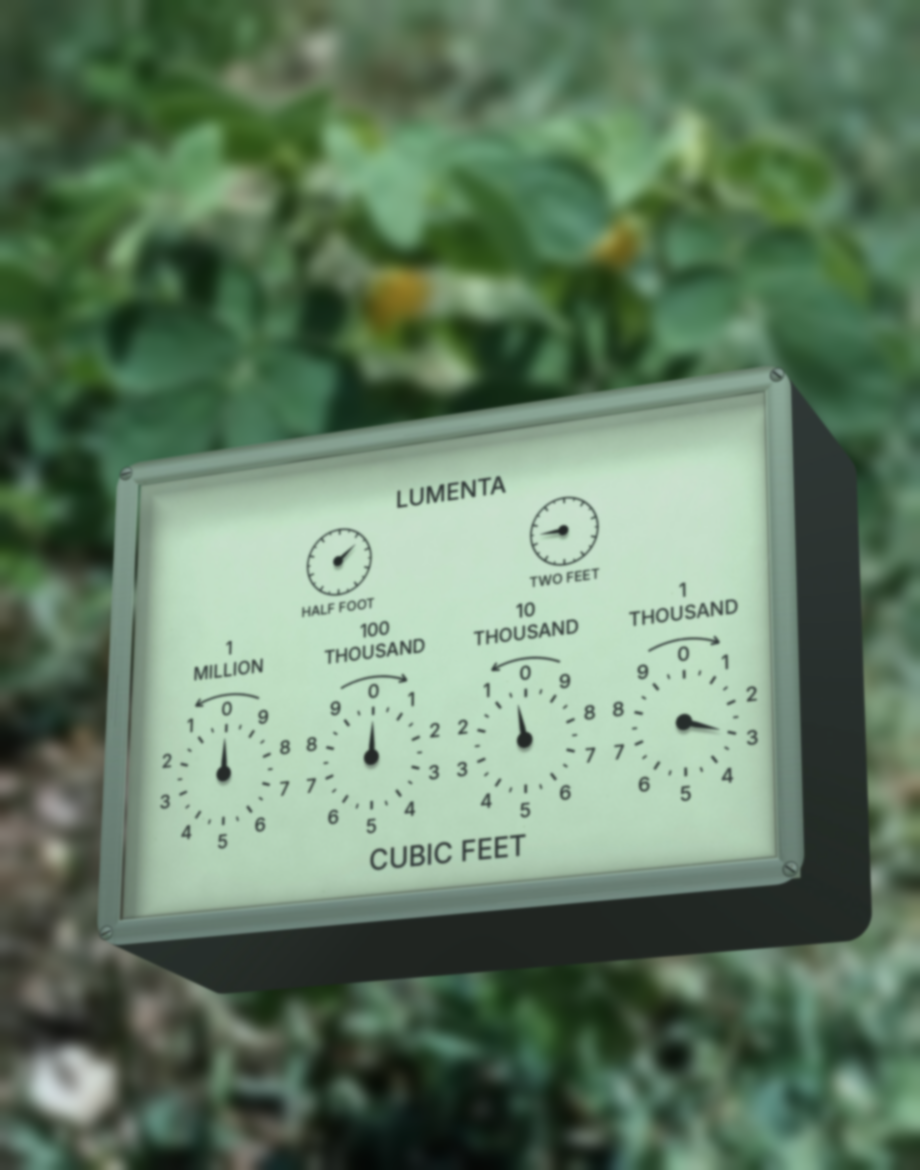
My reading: 300 (ft³)
